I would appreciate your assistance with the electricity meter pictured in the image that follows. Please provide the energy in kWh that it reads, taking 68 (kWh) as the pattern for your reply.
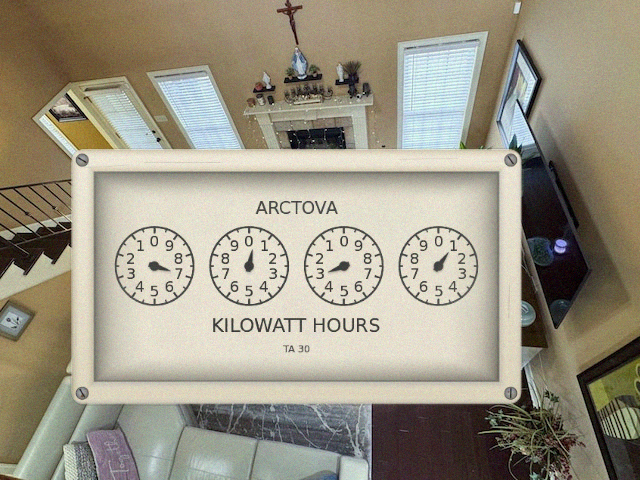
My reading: 7031 (kWh)
